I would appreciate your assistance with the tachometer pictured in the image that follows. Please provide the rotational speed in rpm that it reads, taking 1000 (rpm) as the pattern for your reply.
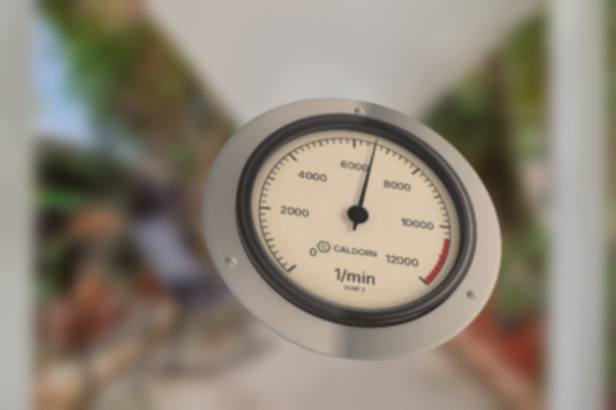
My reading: 6600 (rpm)
